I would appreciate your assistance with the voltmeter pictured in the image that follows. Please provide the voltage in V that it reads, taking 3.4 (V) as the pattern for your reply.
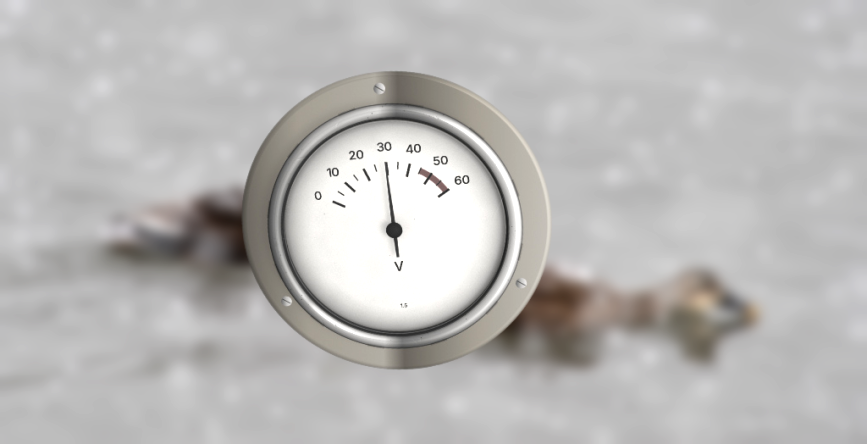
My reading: 30 (V)
